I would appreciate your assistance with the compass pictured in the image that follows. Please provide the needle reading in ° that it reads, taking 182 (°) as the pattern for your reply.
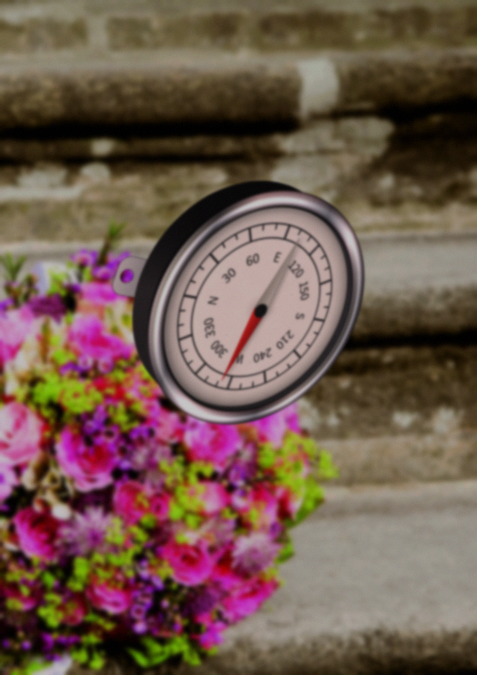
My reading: 280 (°)
